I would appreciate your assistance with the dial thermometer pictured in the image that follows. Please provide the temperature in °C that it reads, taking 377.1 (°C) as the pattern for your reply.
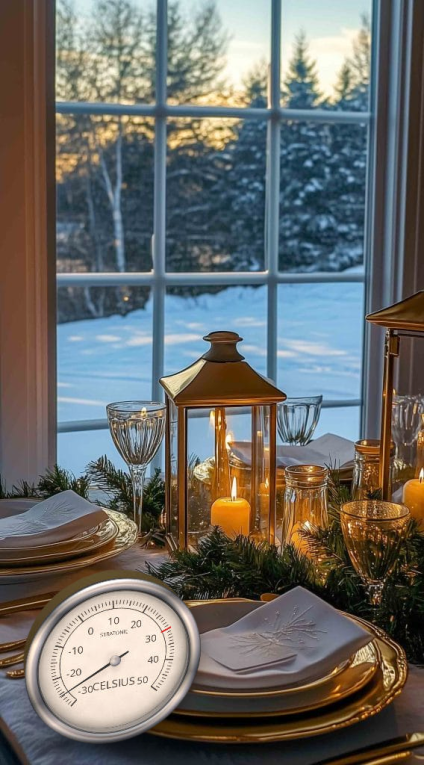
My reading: -25 (°C)
